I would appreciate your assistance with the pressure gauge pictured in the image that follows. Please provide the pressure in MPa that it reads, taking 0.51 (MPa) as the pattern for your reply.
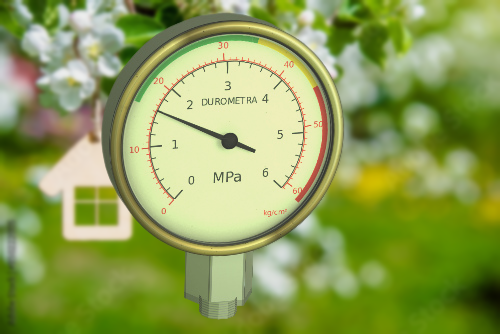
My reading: 1.6 (MPa)
